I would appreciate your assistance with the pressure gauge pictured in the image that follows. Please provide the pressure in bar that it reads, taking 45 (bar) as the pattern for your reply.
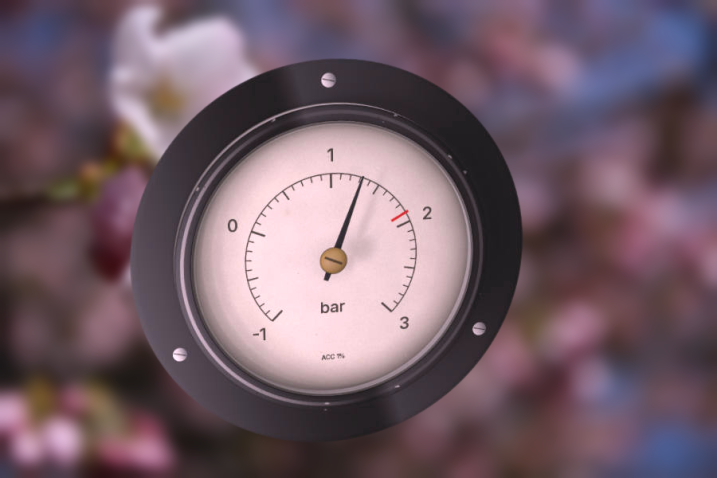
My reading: 1.3 (bar)
